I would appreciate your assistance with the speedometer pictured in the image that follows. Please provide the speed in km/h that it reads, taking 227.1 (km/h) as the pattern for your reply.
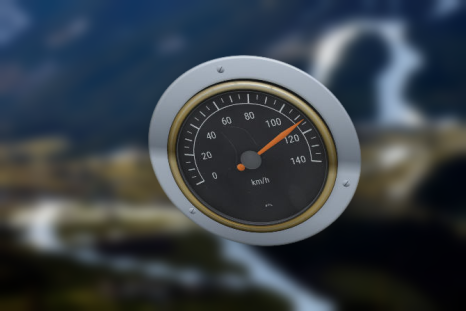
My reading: 112.5 (km/h)
